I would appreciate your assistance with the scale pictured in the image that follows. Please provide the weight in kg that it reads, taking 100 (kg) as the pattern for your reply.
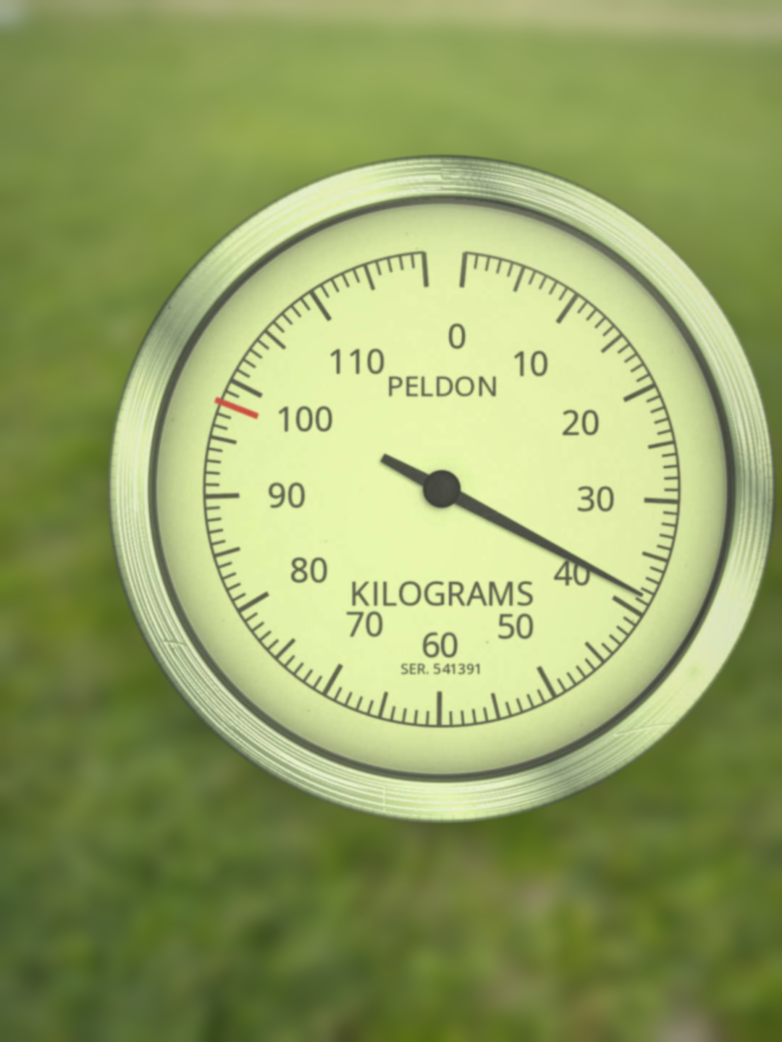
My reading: 38.5 (kg)
